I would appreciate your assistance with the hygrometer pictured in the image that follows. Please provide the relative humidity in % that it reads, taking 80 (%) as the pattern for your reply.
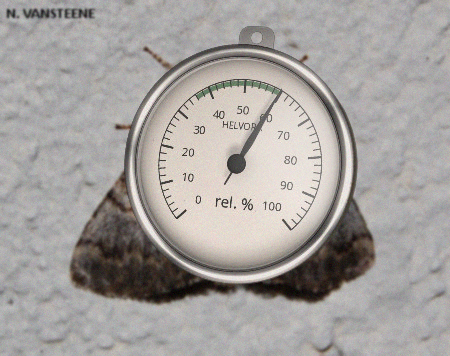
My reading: 60 (%)
